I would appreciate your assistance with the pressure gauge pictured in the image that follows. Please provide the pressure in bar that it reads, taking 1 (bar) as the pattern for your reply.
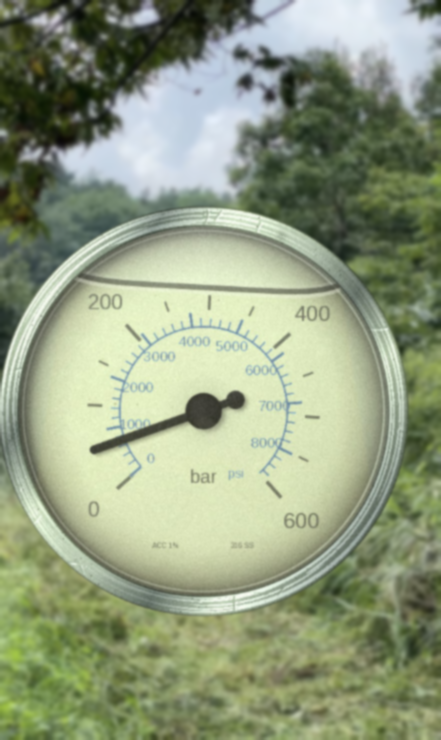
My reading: 50 (bar)
